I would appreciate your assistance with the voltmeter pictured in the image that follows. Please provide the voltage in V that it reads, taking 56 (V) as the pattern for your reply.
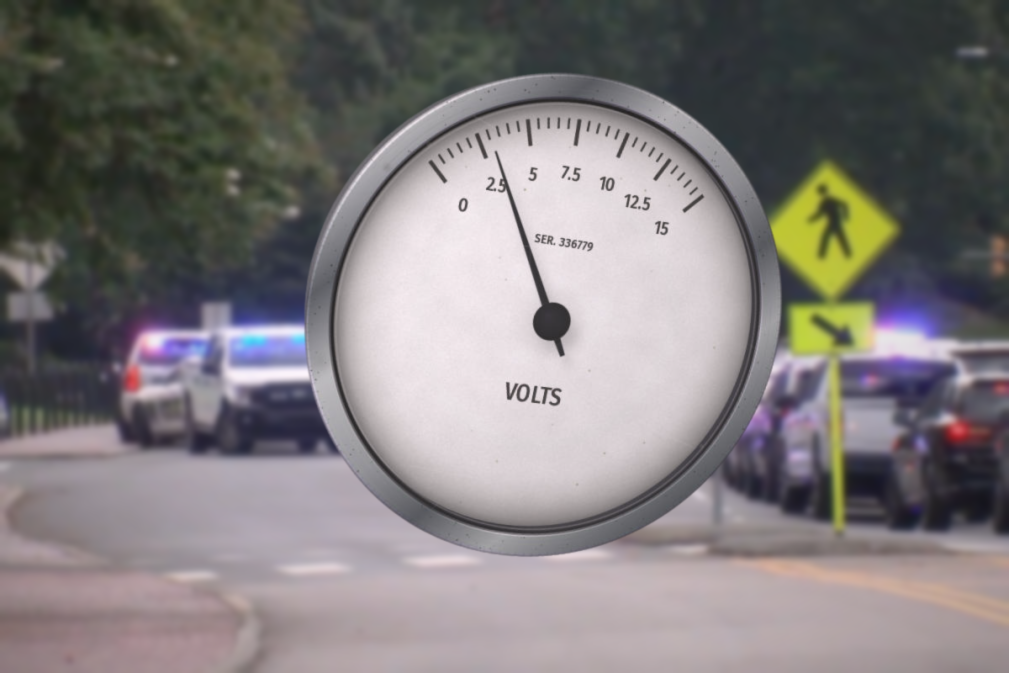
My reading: 3 (V)
